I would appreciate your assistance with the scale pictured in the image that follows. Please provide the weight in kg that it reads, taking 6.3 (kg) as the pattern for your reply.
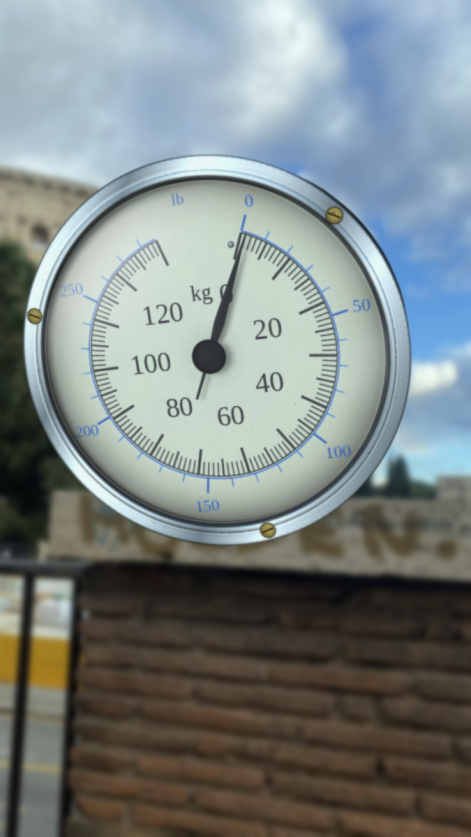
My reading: 1 (kg)
